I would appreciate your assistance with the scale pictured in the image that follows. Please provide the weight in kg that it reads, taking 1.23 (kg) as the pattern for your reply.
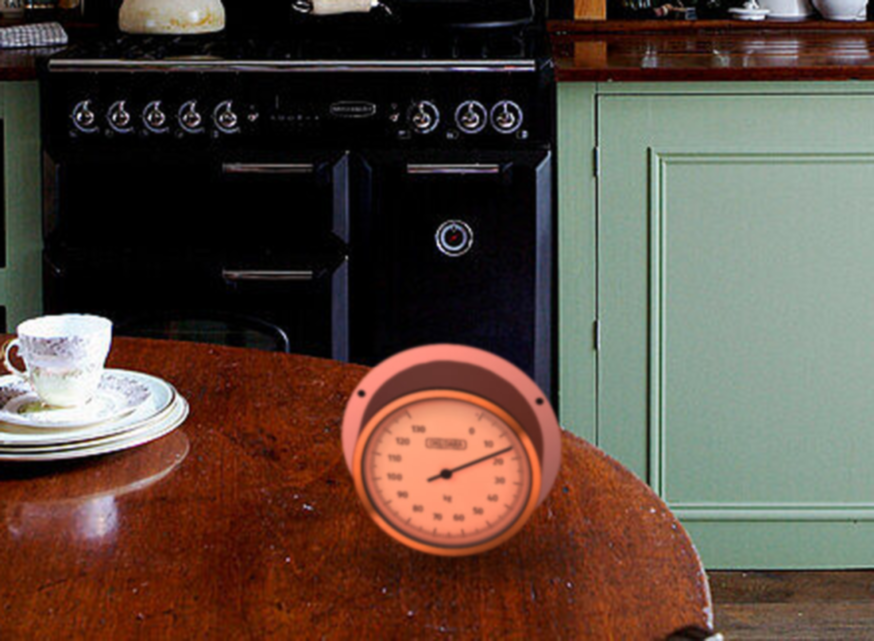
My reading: 15 (kg)
